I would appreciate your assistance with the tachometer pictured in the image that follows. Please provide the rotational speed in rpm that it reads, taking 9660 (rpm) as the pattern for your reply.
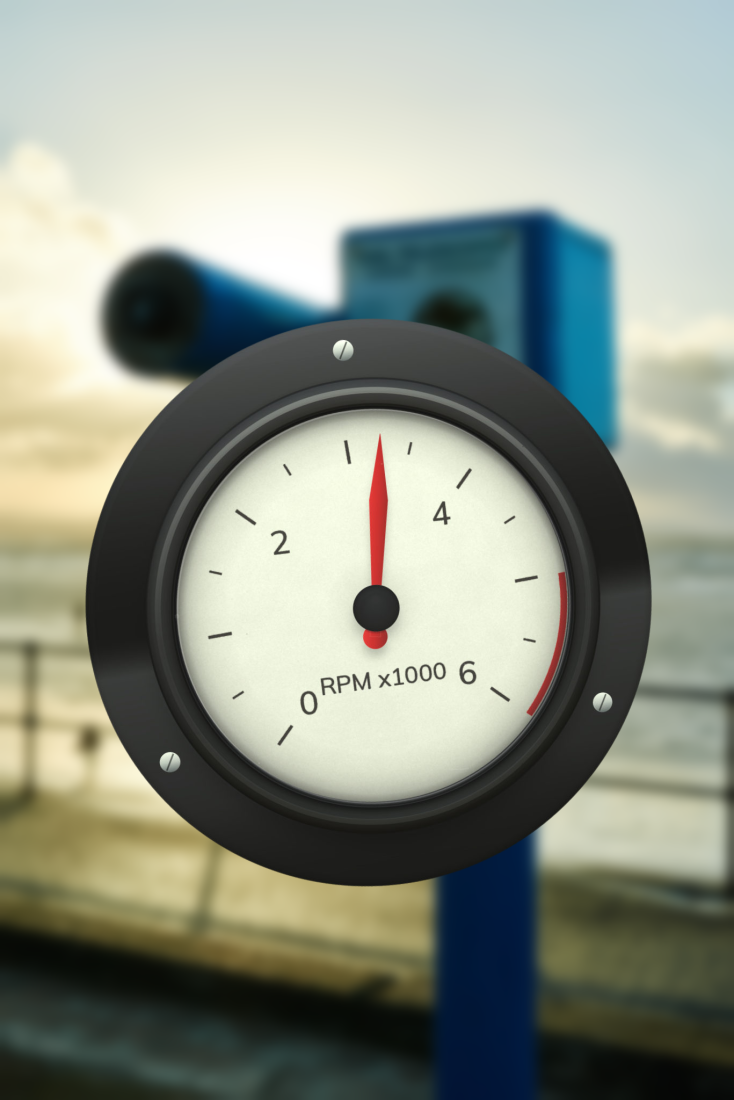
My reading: 3250 (rpm)
